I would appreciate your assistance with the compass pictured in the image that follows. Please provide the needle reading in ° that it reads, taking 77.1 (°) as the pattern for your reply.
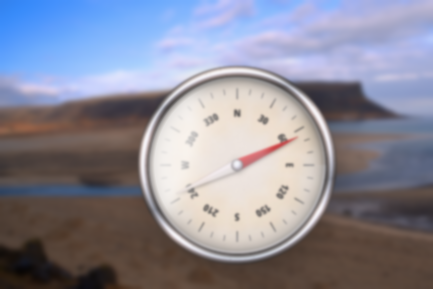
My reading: 65 (°)
